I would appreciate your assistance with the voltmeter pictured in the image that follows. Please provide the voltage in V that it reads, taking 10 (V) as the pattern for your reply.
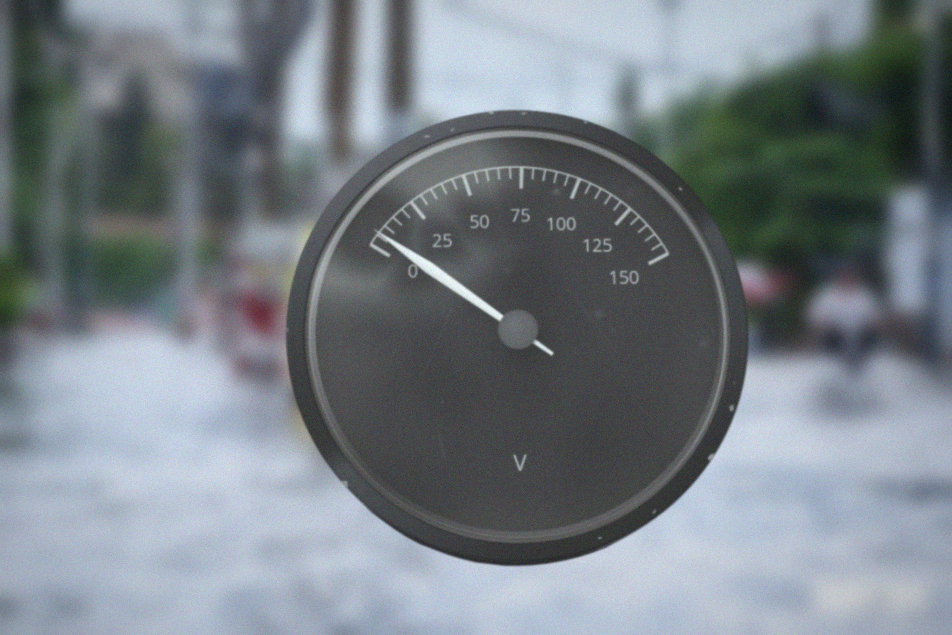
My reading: 5 (V)
